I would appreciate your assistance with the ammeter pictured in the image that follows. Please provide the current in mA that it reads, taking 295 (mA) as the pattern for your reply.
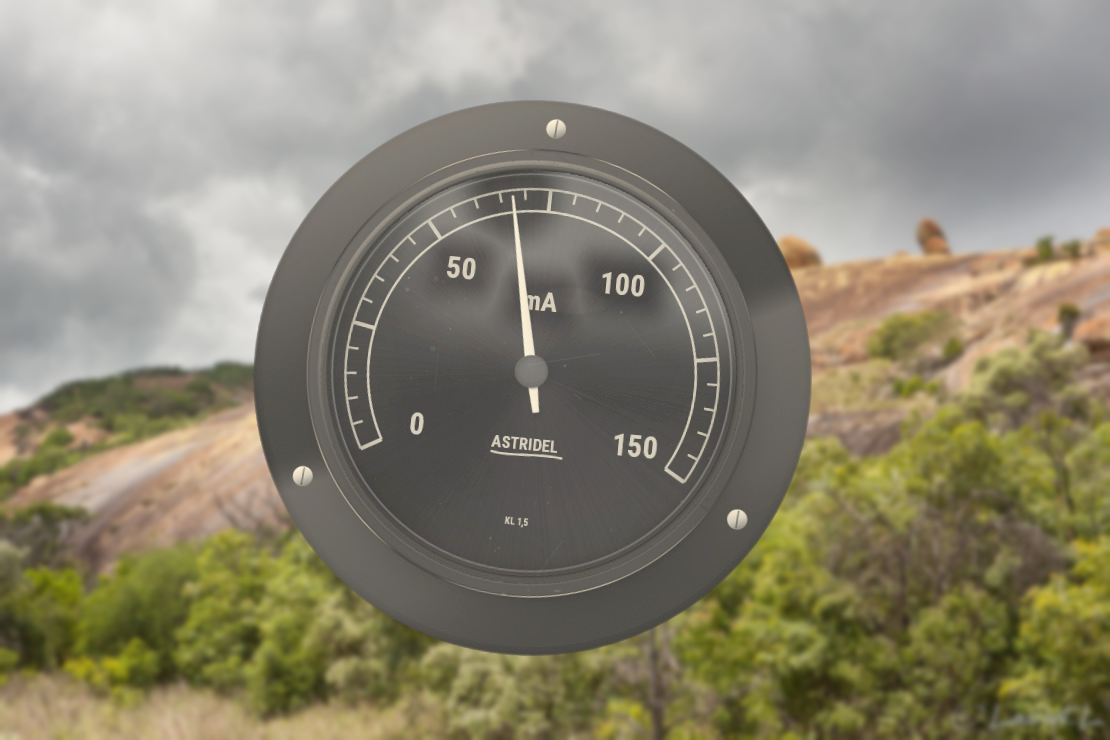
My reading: 67.5 (mA)
